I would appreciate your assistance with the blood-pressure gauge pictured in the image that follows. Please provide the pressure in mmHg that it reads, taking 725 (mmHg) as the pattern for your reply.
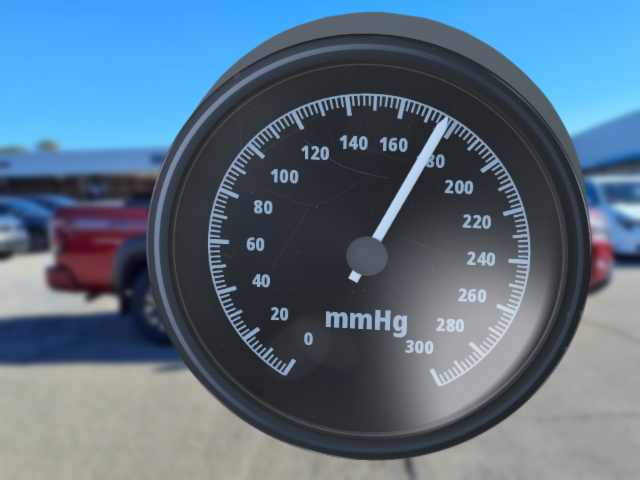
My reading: 176 (mmHg)
